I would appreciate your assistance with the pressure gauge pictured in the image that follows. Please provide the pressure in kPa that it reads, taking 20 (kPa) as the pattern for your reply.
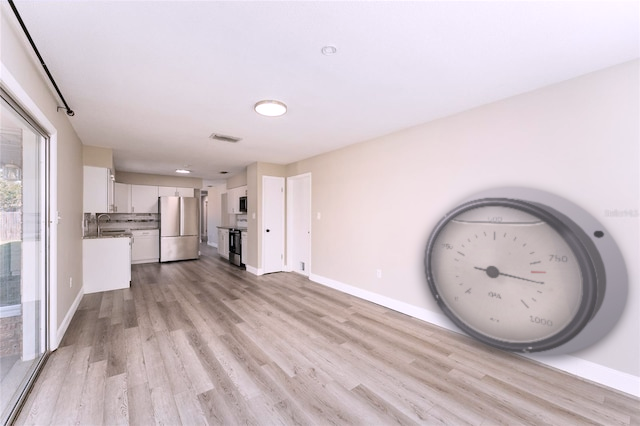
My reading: 850 (kPa)
